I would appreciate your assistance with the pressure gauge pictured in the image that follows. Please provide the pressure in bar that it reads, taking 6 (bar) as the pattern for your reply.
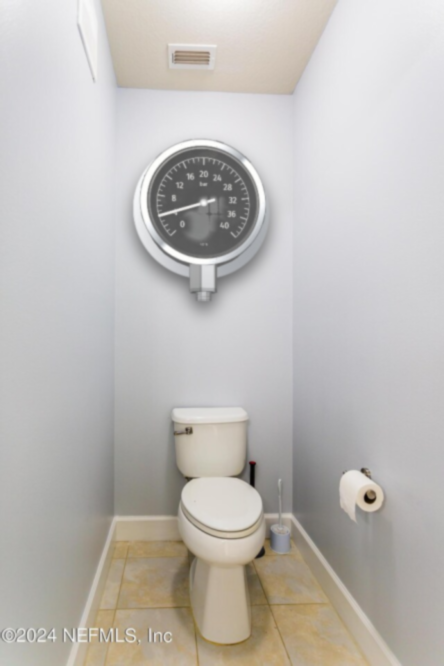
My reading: 4 (bar)
